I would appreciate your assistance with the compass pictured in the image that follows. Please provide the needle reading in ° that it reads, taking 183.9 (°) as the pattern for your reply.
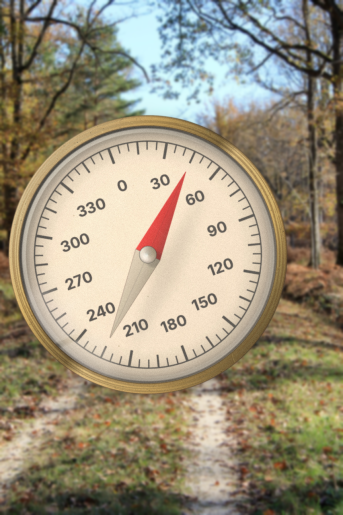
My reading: 45 (°)
